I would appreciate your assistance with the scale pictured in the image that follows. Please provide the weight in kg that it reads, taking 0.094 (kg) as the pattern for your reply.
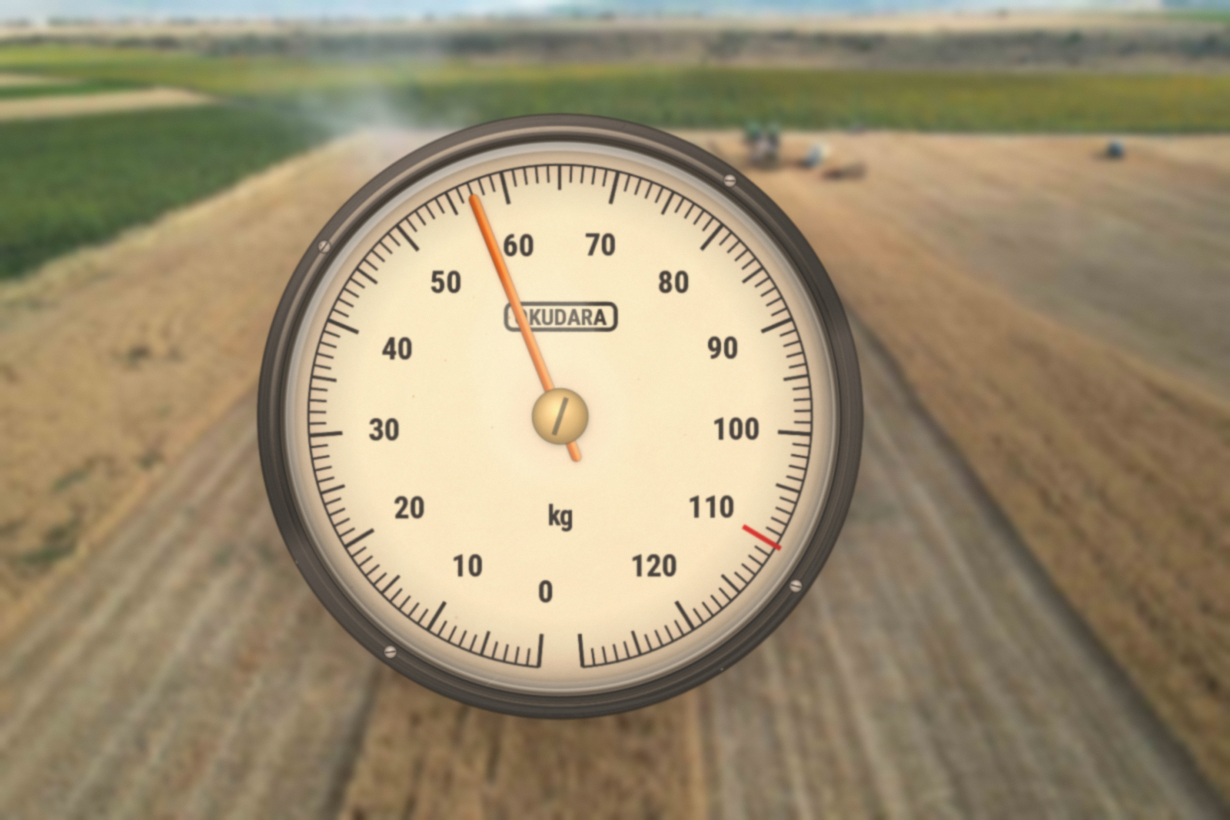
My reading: 57 (kg)
